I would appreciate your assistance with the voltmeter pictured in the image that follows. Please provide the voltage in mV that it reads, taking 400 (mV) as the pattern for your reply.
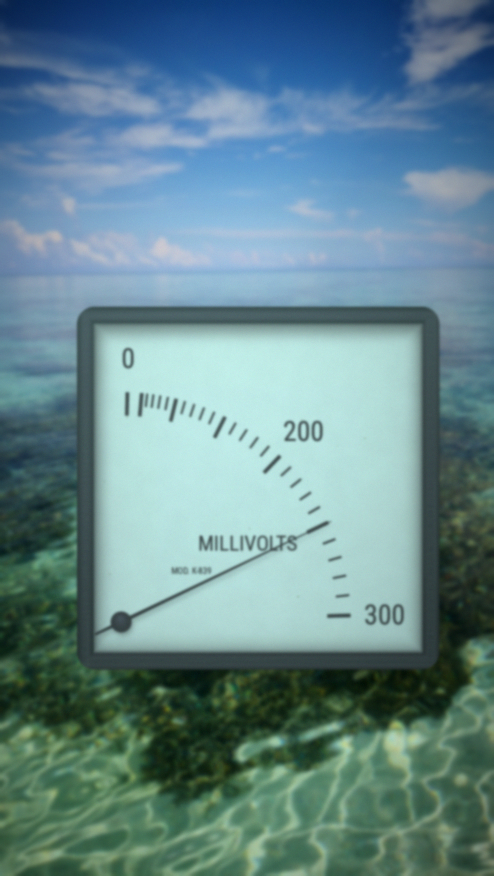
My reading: 250 (mV)
